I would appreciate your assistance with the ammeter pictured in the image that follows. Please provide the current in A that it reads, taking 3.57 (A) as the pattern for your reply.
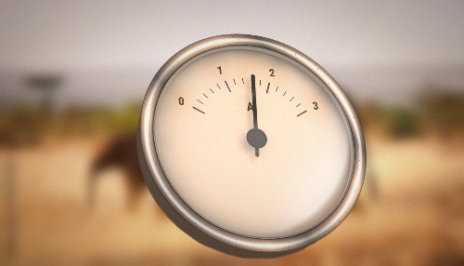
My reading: 1.6 (A)
